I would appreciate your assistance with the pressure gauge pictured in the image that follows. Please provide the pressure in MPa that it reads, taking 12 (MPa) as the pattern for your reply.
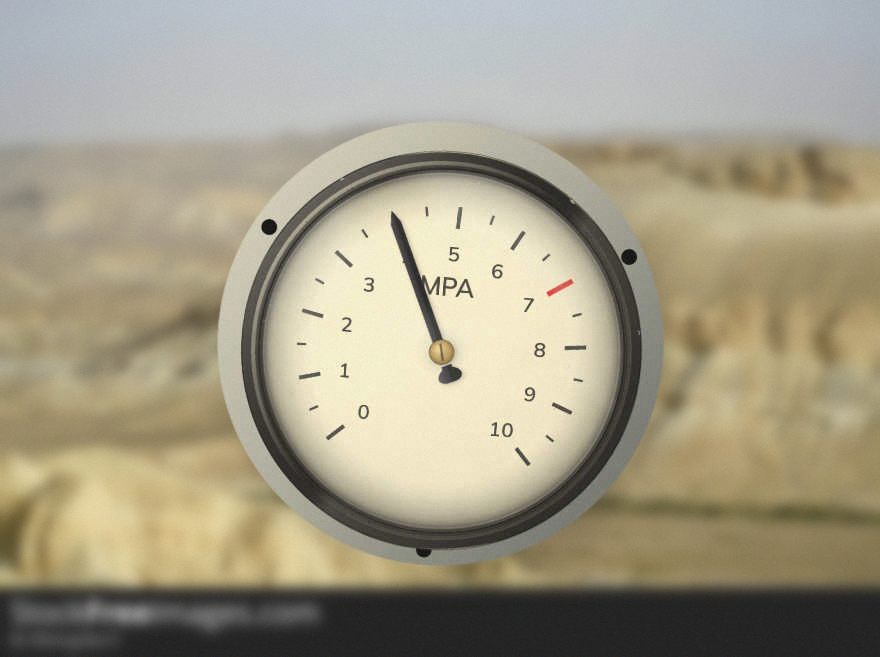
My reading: 4 (MPa)
